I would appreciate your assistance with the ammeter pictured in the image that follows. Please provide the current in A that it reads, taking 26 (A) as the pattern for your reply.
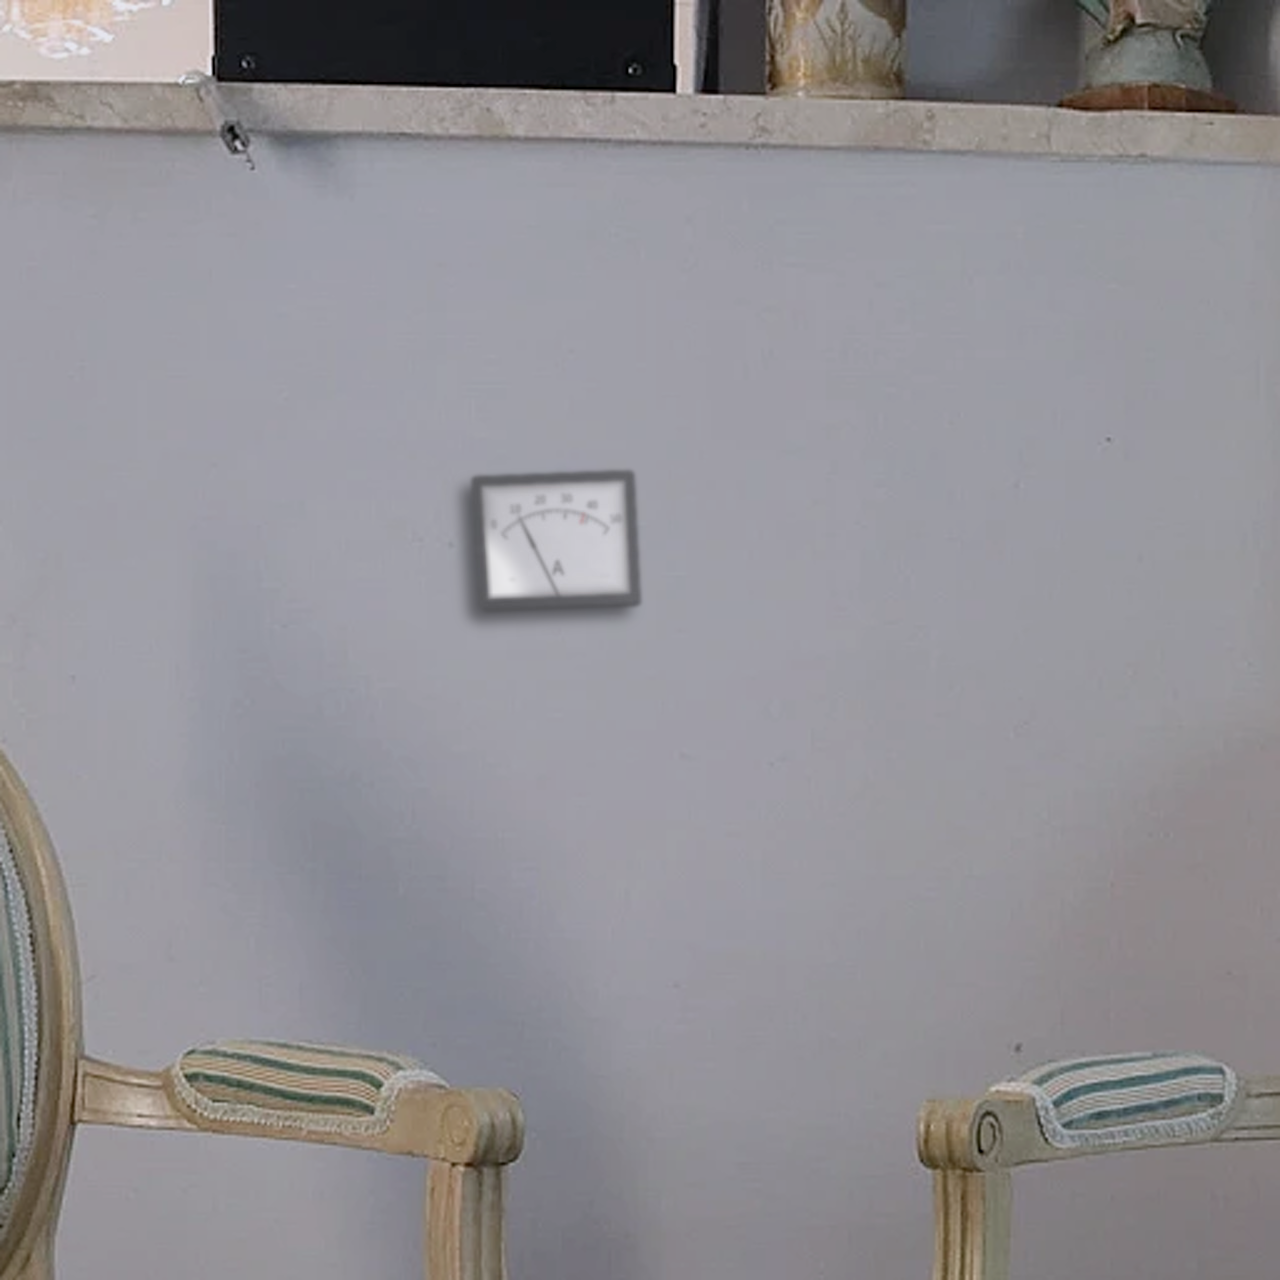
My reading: 10 (A)
